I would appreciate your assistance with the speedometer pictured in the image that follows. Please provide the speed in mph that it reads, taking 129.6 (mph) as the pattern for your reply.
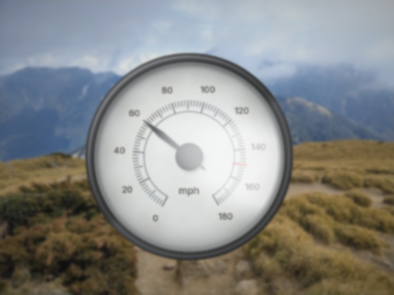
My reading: 60 (mph)
